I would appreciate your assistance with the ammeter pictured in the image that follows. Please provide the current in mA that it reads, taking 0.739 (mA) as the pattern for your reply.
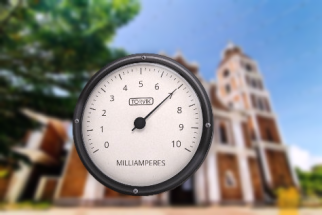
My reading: 7 (mA)
